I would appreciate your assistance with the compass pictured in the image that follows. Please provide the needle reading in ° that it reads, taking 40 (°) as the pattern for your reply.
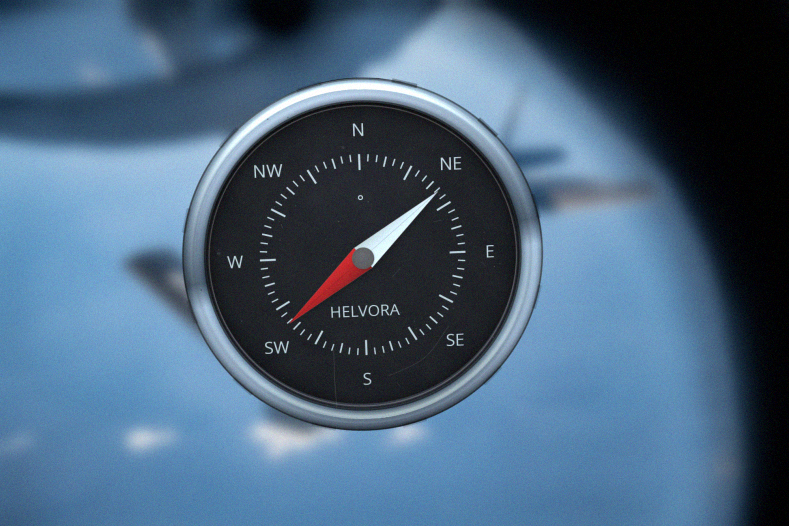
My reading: 230 (°)
